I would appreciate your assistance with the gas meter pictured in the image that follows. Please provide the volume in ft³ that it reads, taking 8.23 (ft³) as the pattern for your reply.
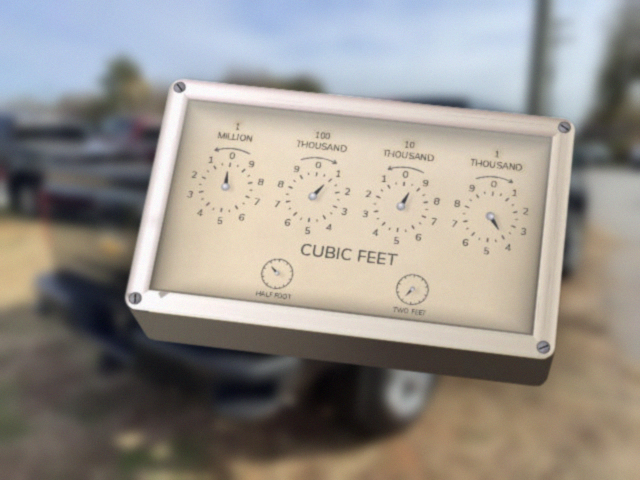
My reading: 9400 (ft³)
